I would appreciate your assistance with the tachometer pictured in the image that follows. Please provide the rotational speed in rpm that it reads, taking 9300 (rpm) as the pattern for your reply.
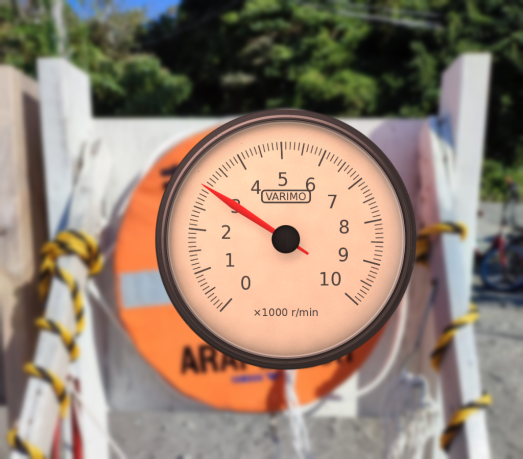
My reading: 3000 (rpm)
